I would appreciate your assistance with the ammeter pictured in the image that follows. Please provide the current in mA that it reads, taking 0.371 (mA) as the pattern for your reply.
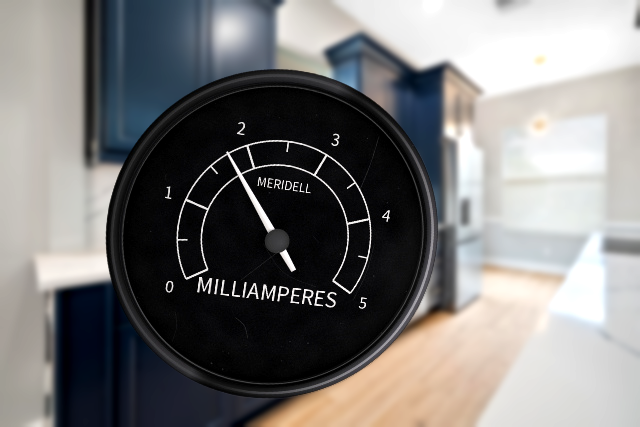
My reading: 1.75 (mA)
